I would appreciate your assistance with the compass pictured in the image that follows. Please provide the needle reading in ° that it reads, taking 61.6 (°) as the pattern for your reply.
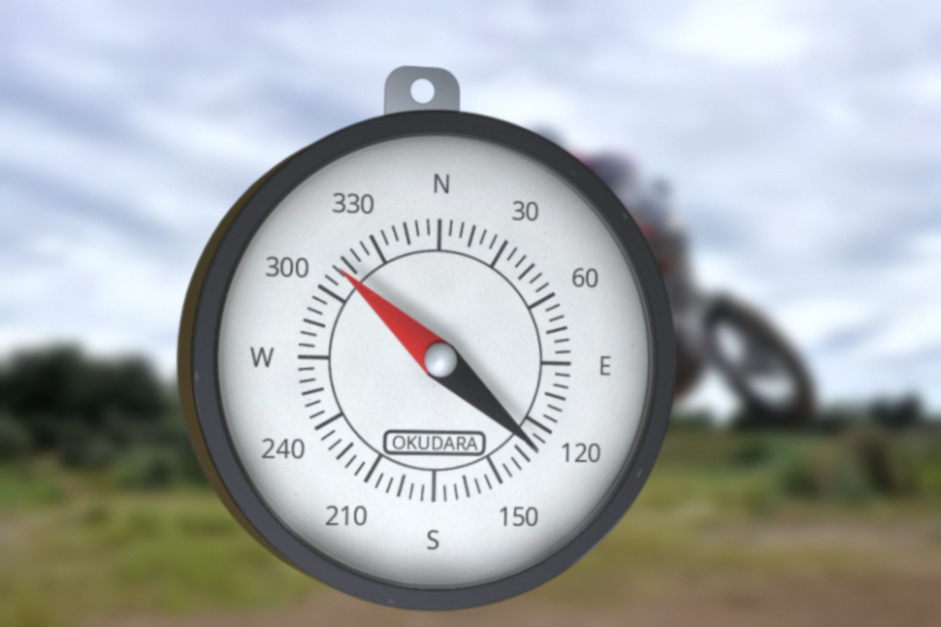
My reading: 310 (°)
